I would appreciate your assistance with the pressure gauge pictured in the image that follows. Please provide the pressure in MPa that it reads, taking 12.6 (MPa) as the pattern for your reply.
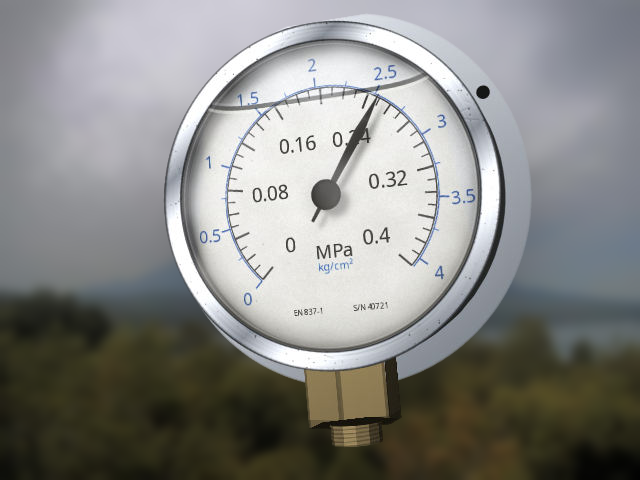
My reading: 0.25 (MPa)
